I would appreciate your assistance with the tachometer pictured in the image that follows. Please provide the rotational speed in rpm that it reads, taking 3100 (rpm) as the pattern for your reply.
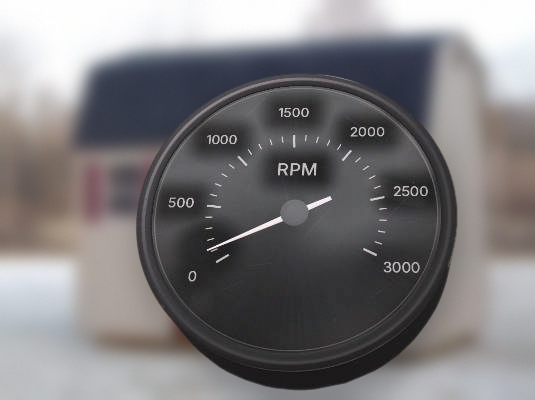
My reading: 100 (rpm)
